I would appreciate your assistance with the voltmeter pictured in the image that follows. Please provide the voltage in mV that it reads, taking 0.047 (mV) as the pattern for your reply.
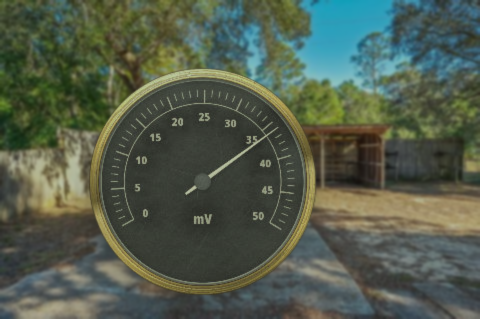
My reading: 36 (mV)
